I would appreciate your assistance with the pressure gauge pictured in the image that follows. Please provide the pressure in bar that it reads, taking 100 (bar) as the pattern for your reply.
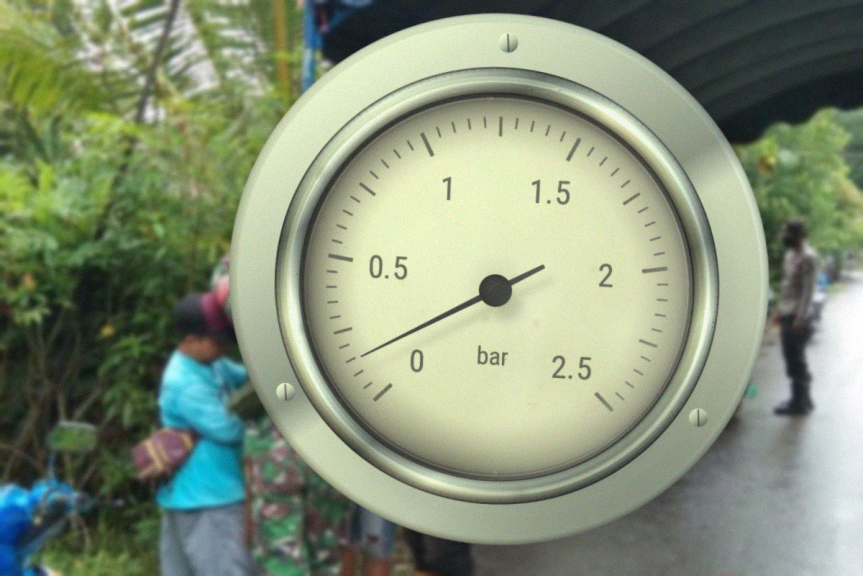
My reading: 0.15 (bar)
